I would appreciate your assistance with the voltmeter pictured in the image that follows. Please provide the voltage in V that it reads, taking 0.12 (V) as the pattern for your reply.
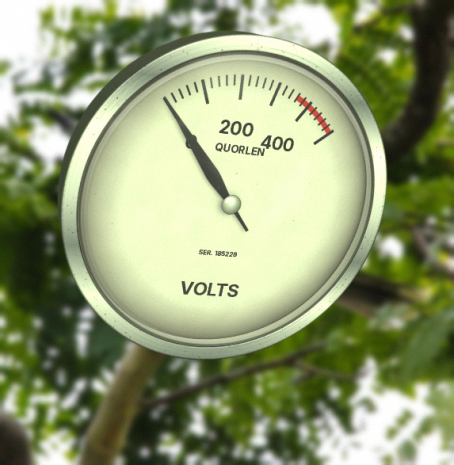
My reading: 0 (V)
